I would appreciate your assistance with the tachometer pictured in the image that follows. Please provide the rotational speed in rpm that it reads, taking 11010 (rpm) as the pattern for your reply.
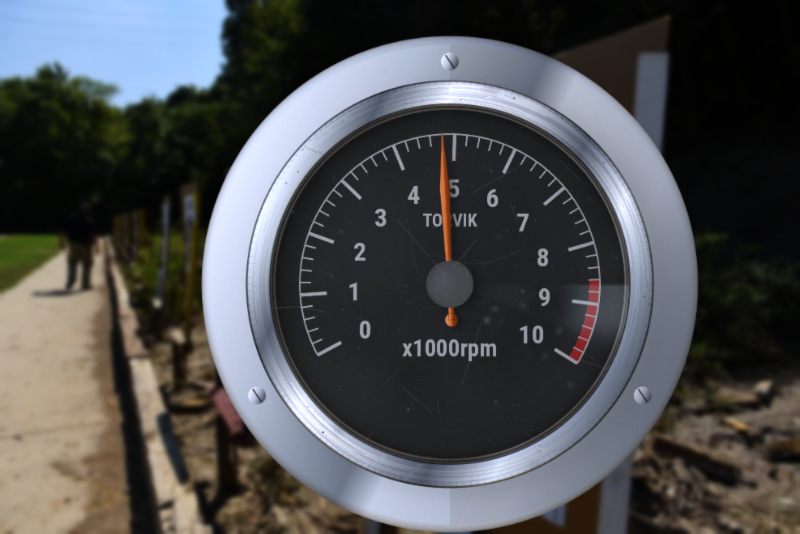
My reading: 4800 (rpm)
